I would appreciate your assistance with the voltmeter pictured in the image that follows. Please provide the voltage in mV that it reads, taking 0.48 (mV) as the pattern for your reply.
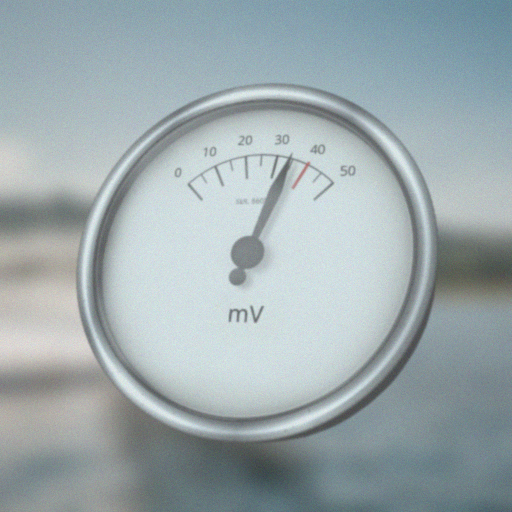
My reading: 35 (mV)
